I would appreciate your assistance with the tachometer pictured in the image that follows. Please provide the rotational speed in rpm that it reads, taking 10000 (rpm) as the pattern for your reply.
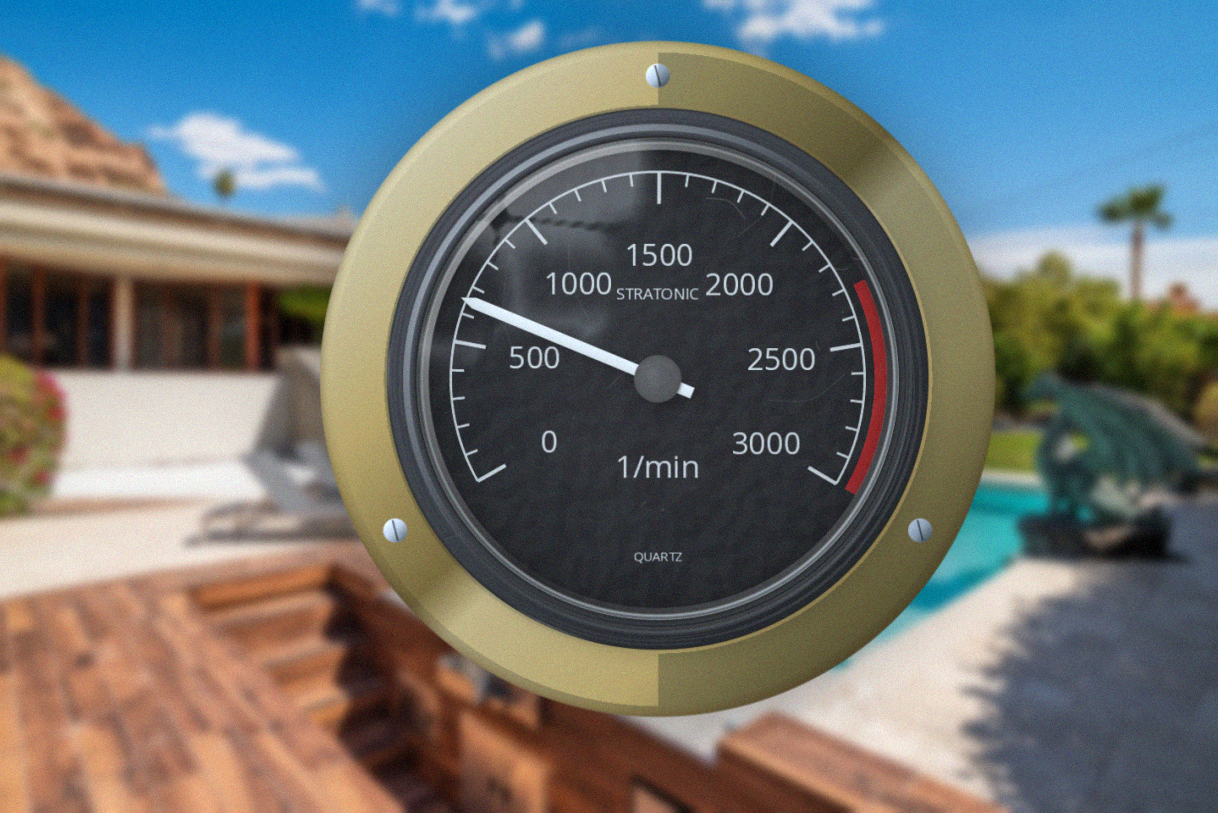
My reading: 650 (rpm)
